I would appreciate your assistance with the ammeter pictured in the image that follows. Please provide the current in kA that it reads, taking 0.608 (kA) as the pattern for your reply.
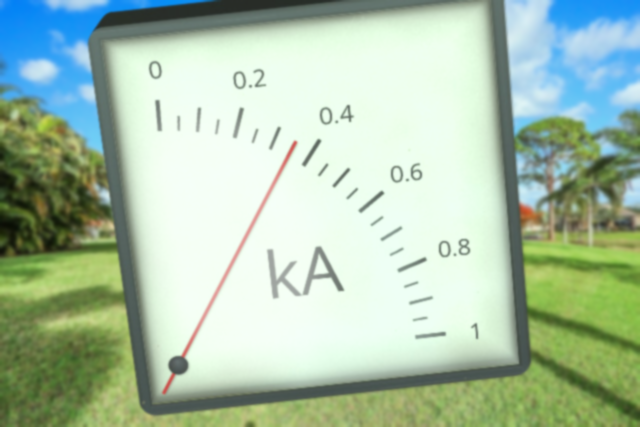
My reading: 0.35 (kA)
